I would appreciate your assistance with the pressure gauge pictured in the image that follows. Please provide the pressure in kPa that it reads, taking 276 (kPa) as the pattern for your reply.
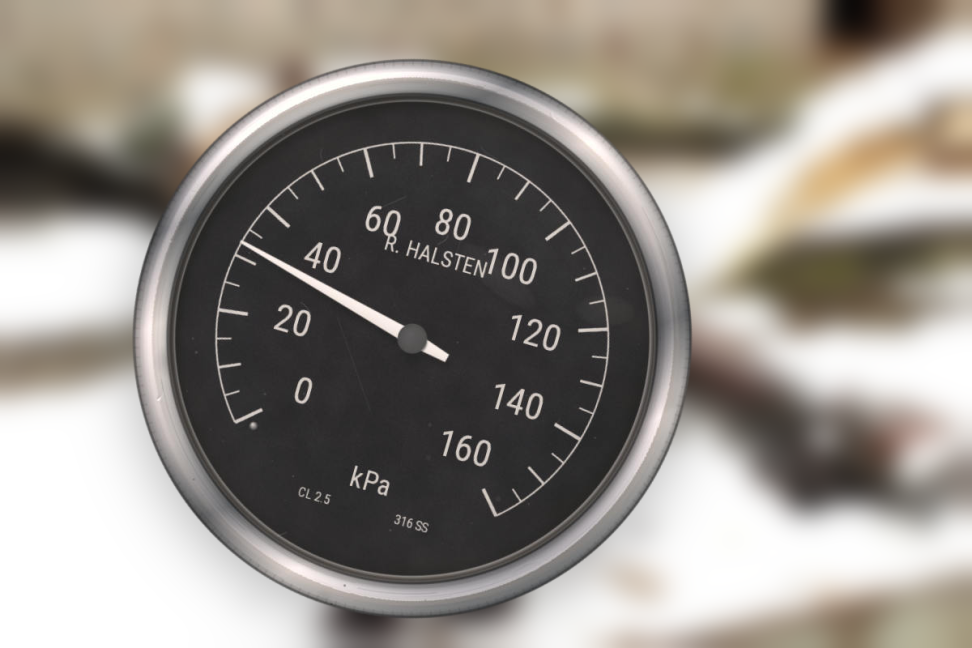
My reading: 32.5 (kPa)
